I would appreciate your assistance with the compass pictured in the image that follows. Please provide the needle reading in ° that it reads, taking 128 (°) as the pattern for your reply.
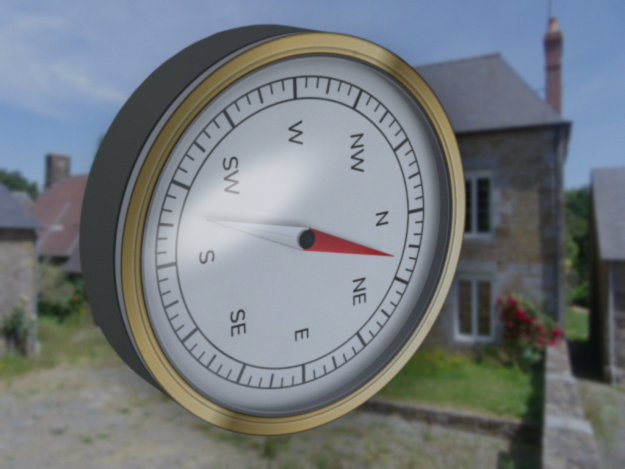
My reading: 20 (°)
